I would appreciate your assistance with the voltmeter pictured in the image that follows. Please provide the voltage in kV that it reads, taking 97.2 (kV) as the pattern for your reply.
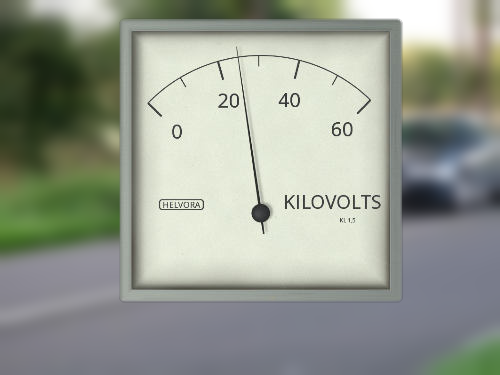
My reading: 25 (kV)
